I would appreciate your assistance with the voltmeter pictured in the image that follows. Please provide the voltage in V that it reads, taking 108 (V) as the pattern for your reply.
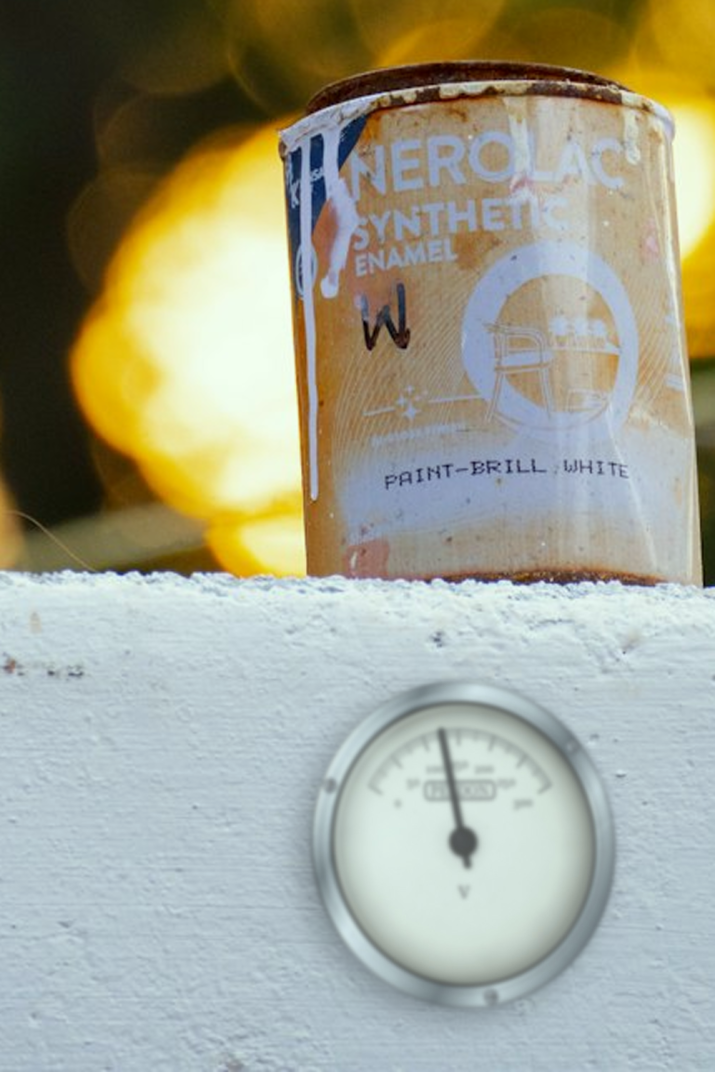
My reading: 125 (V)
